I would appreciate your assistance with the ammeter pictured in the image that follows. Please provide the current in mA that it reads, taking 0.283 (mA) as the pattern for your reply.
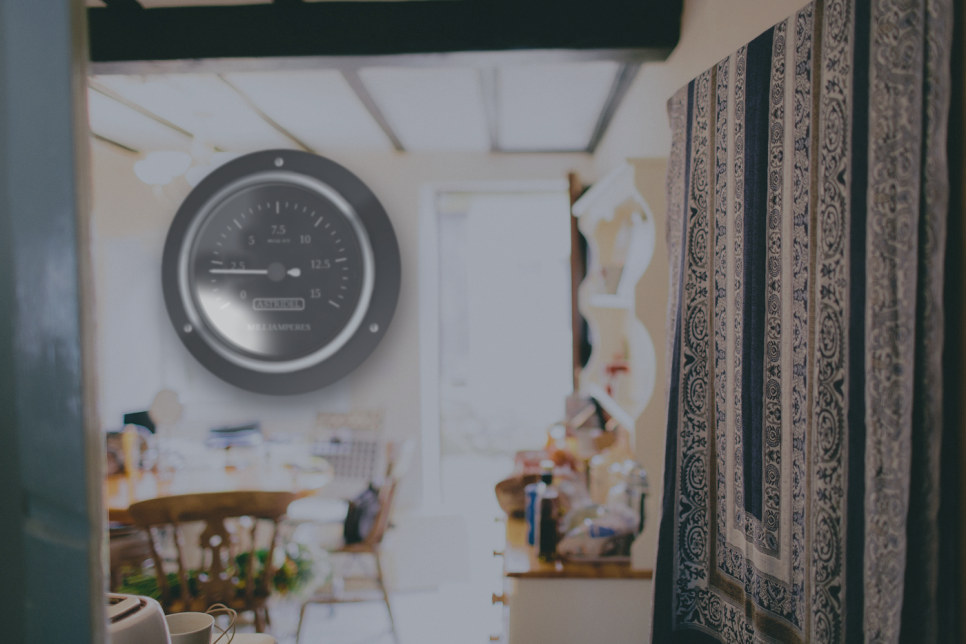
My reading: 2 (mA)
